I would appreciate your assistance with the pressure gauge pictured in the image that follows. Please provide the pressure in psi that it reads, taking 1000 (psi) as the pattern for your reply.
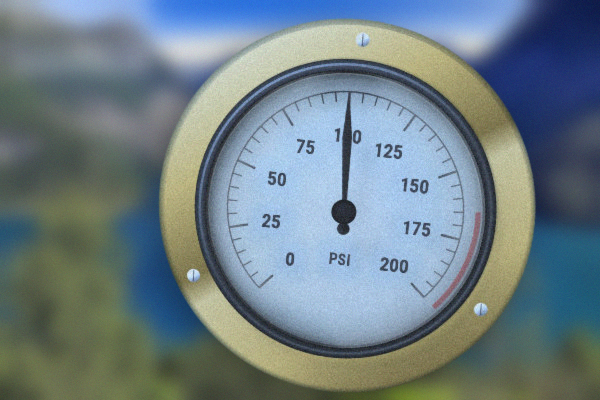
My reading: 100 (psi)
